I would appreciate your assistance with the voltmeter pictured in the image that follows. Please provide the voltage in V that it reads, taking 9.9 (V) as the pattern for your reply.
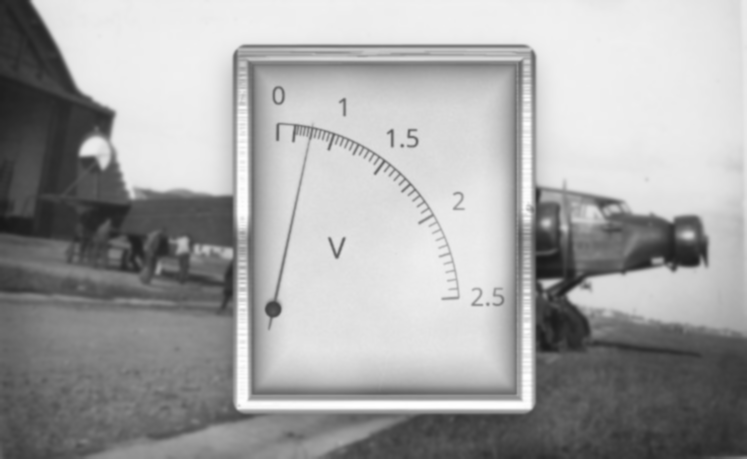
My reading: 0.75 (V)
